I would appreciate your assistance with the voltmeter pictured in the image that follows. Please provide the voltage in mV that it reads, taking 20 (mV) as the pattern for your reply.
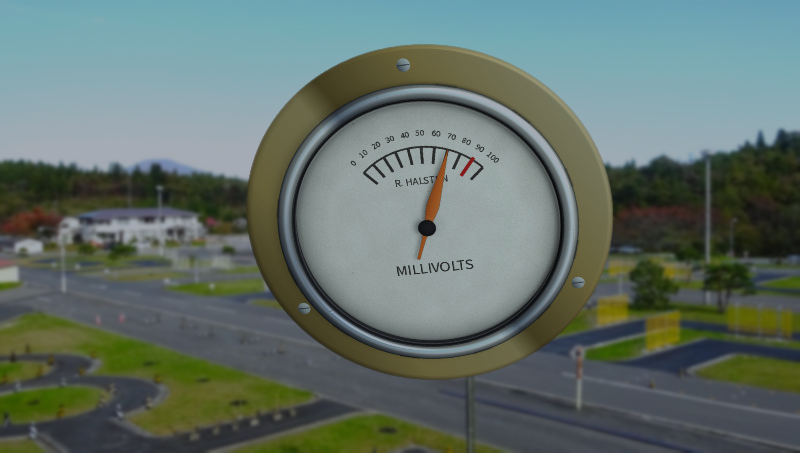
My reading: 70 (mV)
